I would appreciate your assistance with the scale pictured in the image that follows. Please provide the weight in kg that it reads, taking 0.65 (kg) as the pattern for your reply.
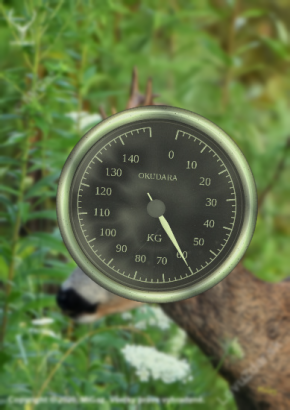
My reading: 60 (kg)
